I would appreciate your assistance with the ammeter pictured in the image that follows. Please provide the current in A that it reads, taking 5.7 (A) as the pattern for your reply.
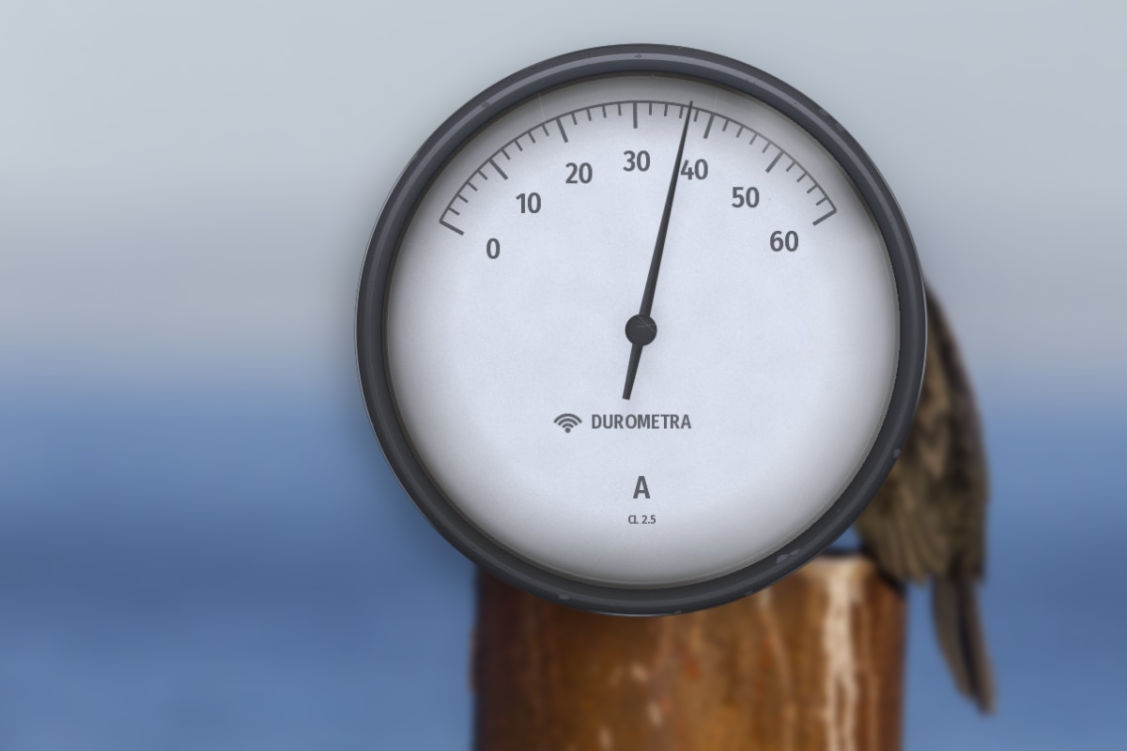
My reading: 37 (A)
